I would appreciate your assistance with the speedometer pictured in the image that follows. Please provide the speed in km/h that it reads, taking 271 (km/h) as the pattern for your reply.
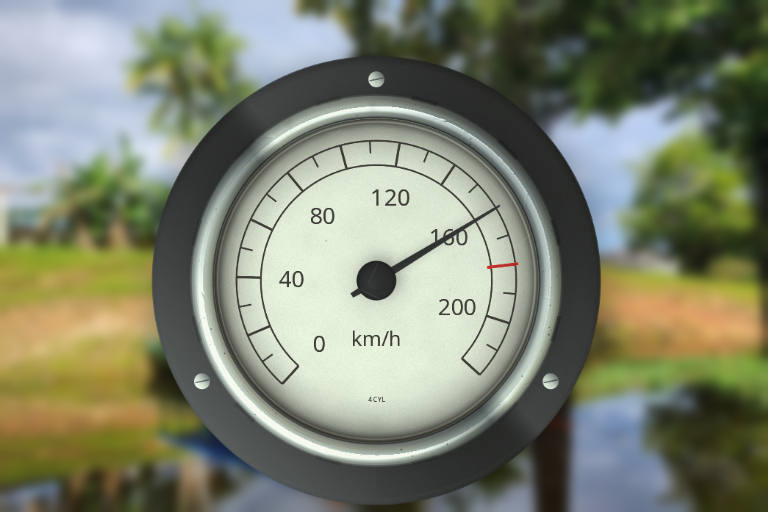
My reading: 160 (km/h)
